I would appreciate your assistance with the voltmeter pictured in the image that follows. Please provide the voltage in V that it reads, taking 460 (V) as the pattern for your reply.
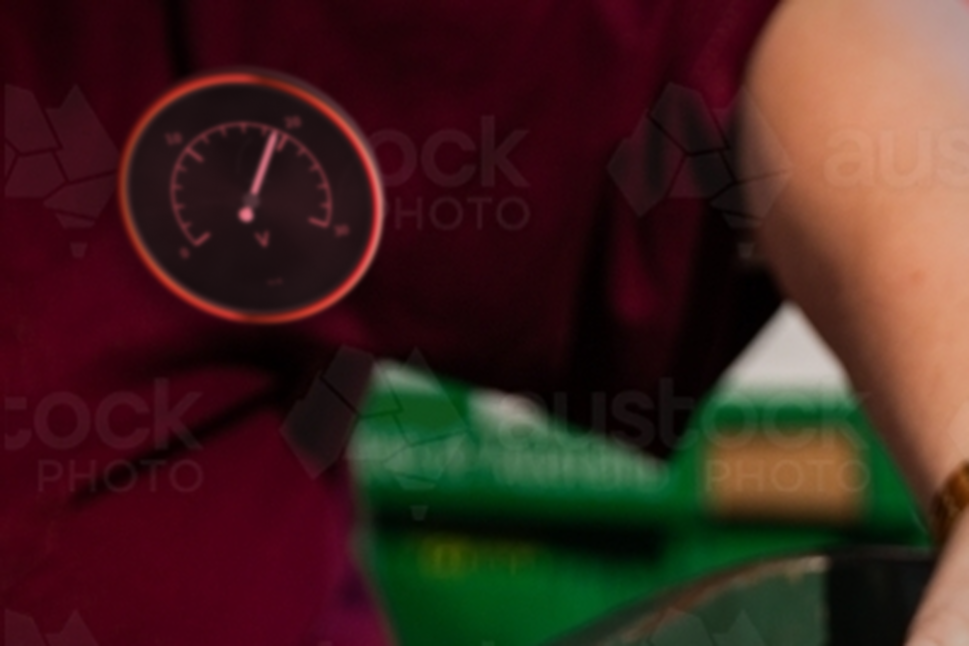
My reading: 19 (V)
